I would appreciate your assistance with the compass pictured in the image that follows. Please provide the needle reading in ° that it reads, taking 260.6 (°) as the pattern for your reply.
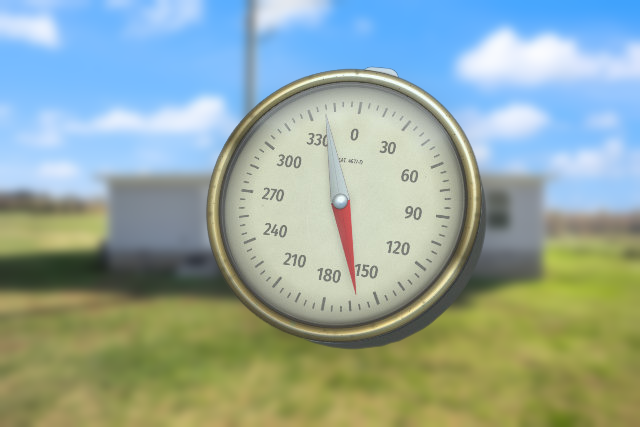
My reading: 160 (°)
